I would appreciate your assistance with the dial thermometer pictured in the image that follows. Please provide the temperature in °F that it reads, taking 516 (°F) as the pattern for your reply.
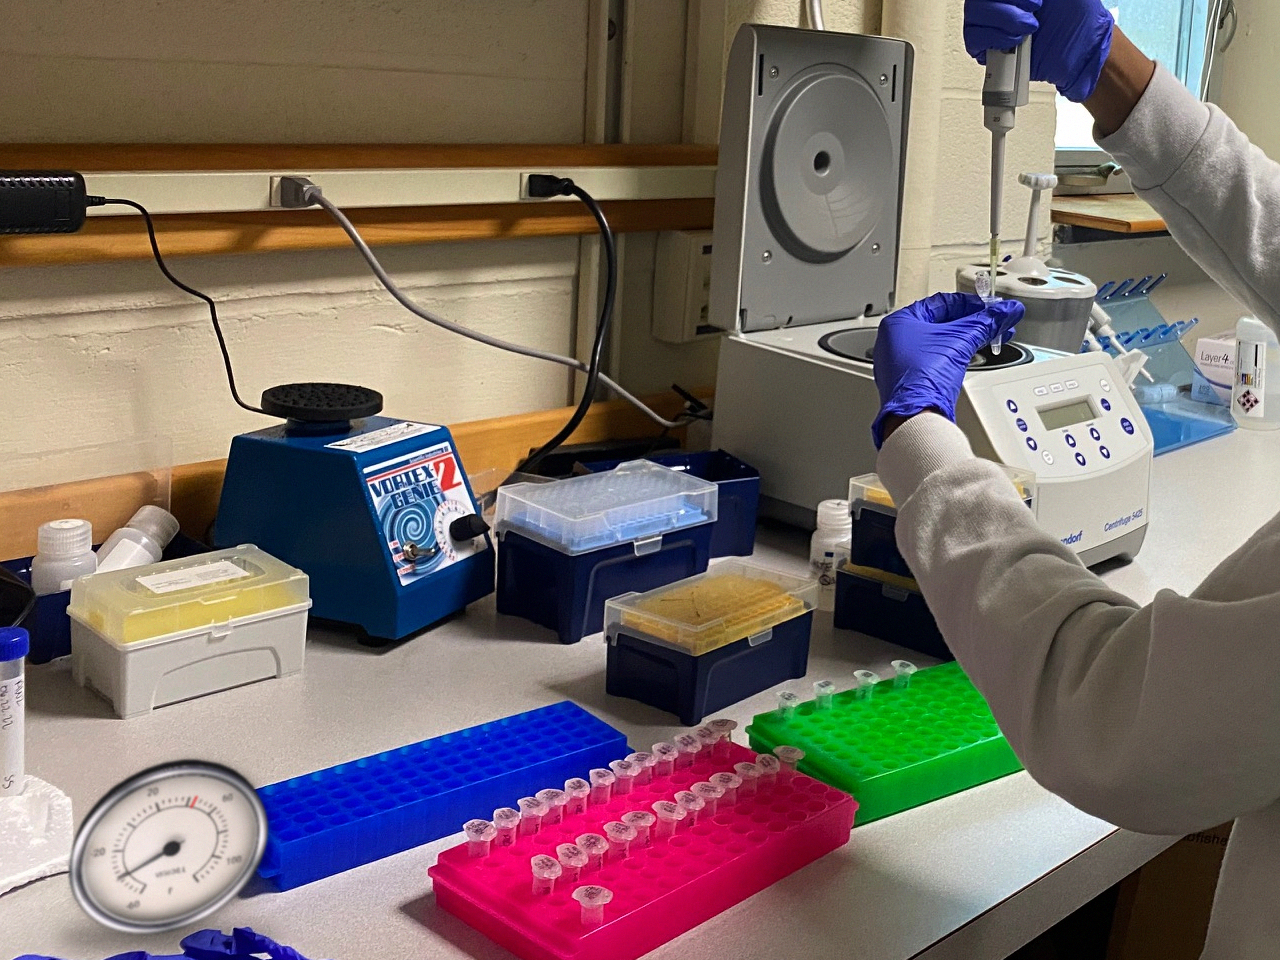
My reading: -40 (°F)
